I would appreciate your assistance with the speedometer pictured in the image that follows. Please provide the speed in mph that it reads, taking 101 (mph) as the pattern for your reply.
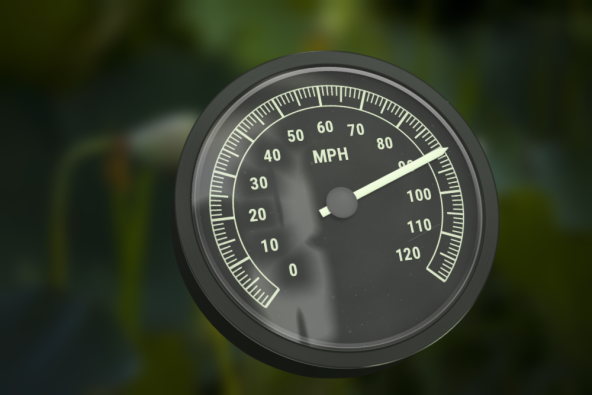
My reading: 91 (mph)
